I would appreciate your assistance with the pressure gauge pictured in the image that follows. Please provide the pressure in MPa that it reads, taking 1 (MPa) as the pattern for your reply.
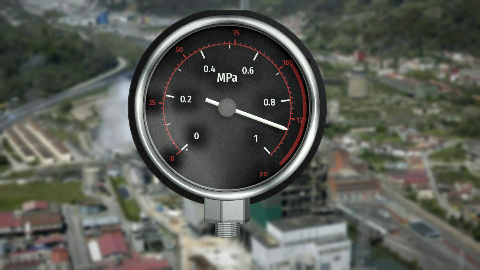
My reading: 0.9 (MPa)
